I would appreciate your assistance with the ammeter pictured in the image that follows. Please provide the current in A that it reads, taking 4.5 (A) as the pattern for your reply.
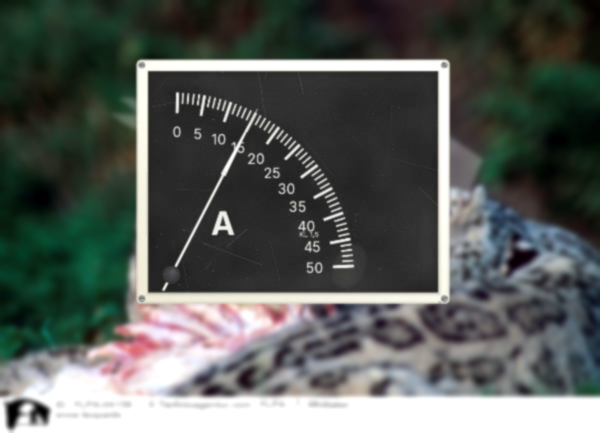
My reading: 15 (A)
